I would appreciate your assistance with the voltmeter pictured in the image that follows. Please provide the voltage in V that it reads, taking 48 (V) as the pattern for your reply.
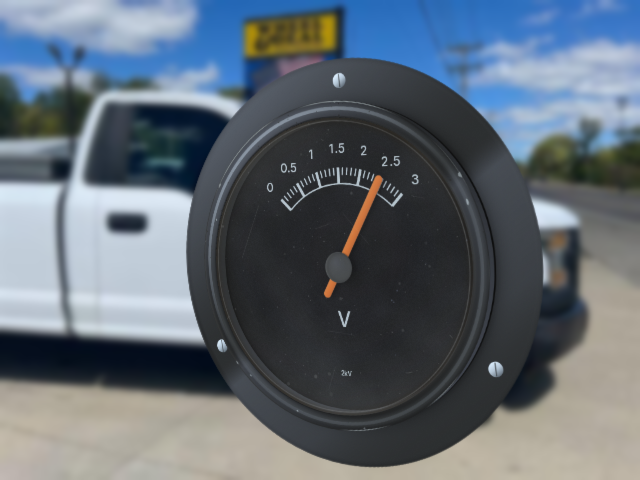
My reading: 2.5 (V)
